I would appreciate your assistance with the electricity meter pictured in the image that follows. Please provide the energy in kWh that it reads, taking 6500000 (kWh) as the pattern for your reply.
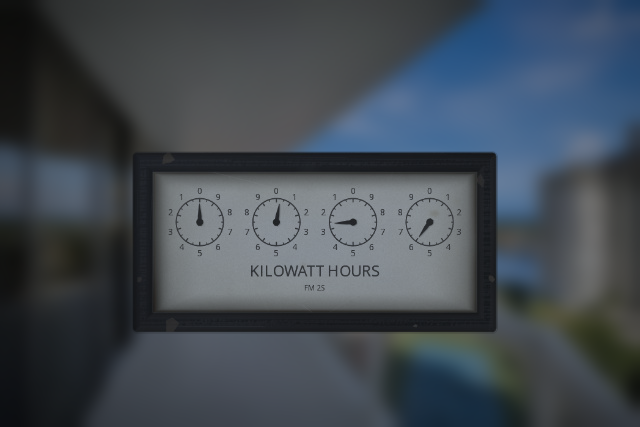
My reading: 26 (kWh)
